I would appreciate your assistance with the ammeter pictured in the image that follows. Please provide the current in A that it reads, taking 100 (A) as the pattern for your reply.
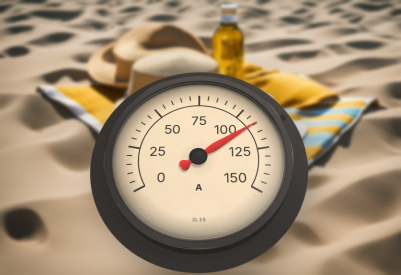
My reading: 110 (A)
